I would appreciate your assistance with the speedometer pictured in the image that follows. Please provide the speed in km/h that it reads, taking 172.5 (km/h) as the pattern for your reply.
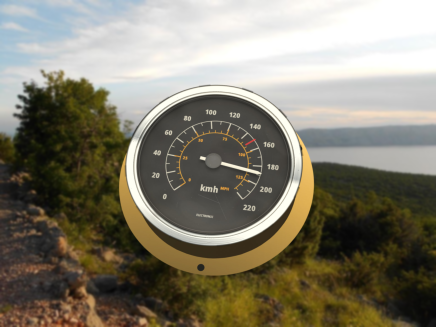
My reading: 190 (km/h)
